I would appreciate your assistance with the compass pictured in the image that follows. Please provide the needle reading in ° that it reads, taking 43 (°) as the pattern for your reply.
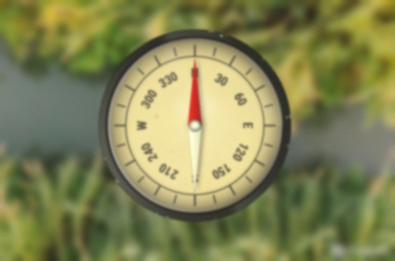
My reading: 0 (°)
